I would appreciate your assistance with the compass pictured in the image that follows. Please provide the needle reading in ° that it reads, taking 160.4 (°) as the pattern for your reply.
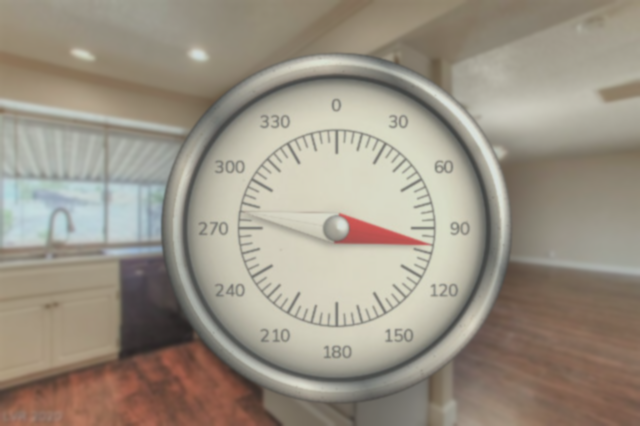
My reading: 100 (°)
